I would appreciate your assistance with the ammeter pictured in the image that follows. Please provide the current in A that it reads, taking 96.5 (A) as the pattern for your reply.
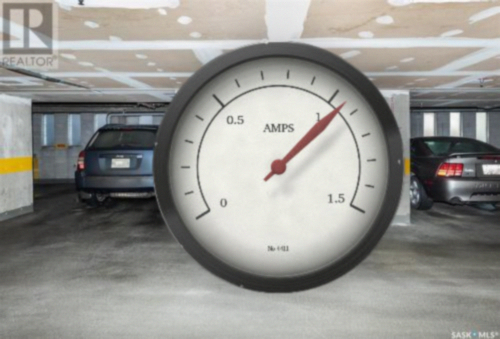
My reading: 1.05 (A)
